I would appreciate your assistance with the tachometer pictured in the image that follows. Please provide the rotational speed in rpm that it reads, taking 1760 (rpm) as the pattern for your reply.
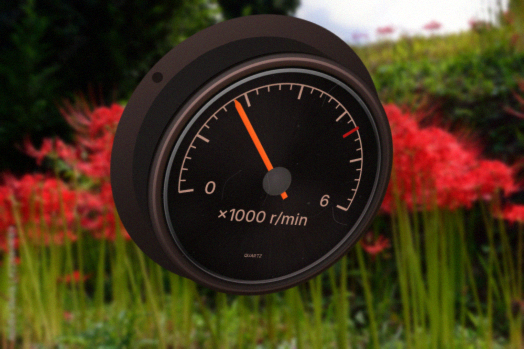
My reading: 1800 (rpm)
